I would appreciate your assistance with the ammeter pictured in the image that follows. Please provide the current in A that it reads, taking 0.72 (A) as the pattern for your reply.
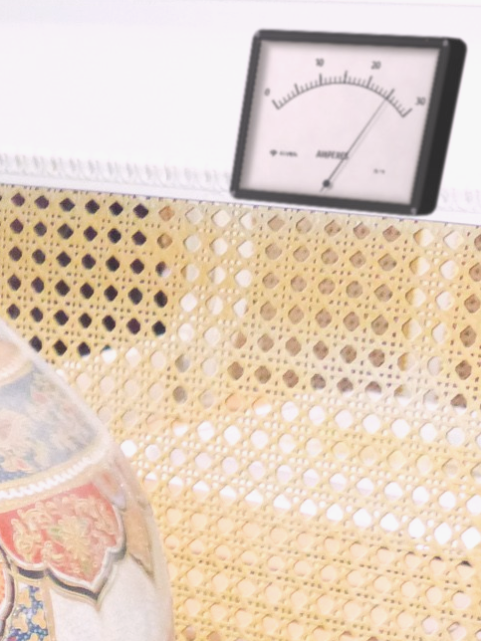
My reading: 25 (A)
